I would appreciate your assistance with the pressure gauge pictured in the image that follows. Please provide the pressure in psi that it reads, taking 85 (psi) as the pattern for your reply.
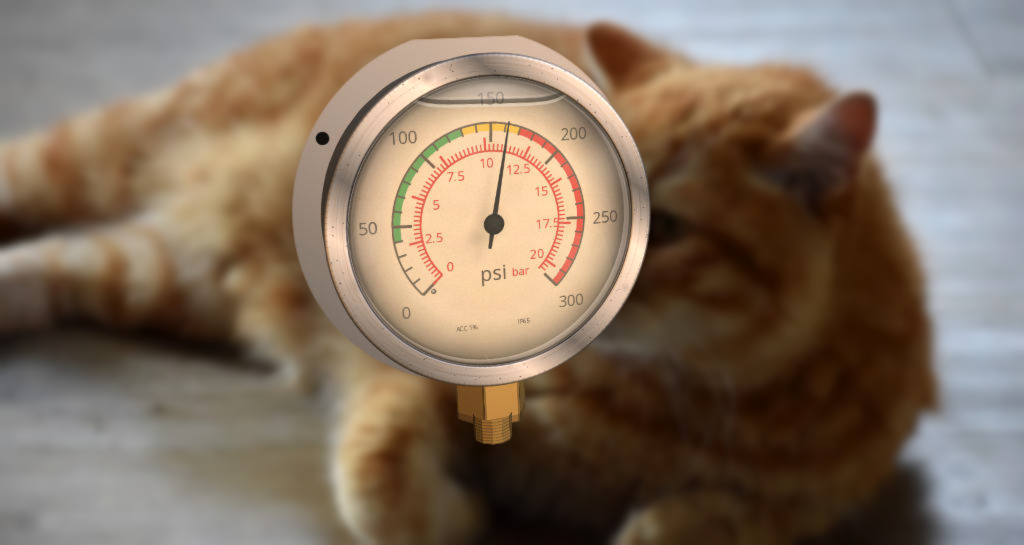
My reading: 160 (psi)
